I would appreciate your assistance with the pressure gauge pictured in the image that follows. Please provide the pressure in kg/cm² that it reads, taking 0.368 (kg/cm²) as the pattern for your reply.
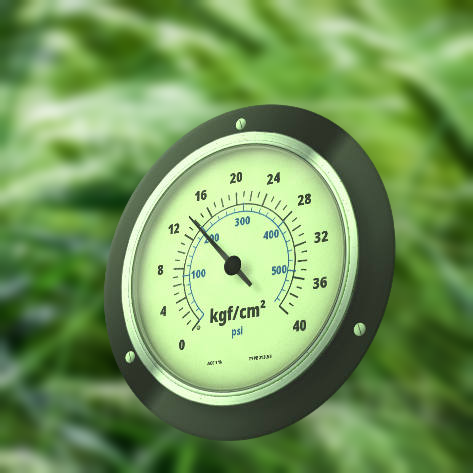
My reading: 14 (kg/cm²)
